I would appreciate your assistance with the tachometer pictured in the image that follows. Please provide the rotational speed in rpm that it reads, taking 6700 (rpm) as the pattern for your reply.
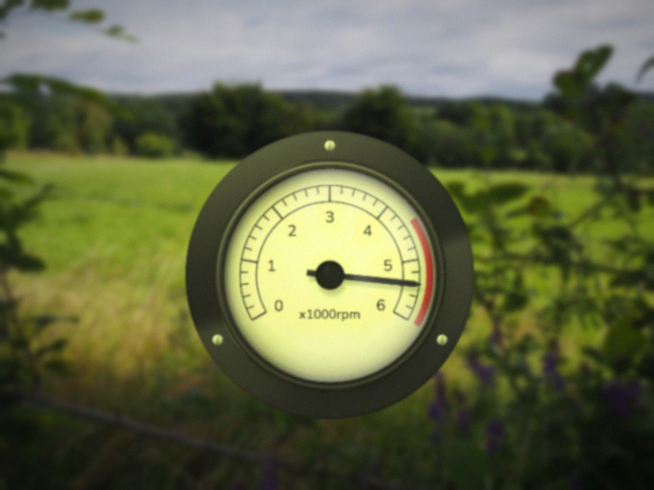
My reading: 5400 (rpm)
